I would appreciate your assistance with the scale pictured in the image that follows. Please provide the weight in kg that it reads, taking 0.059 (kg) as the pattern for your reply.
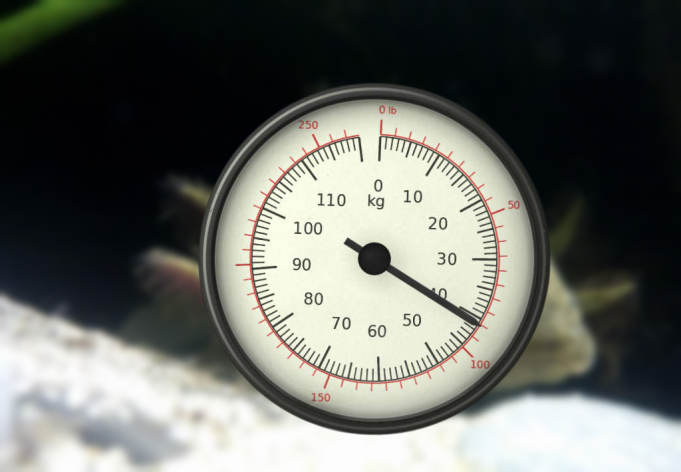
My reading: 41 (kg)
